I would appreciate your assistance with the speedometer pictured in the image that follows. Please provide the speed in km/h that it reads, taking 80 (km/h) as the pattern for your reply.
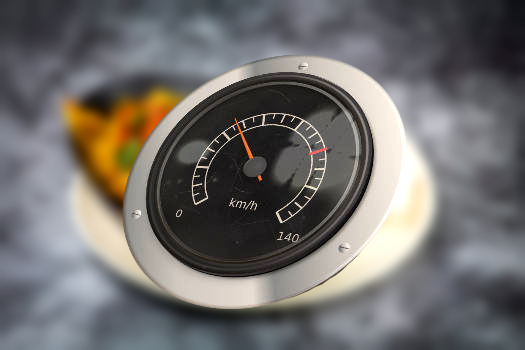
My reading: 47.5 (km/h)
